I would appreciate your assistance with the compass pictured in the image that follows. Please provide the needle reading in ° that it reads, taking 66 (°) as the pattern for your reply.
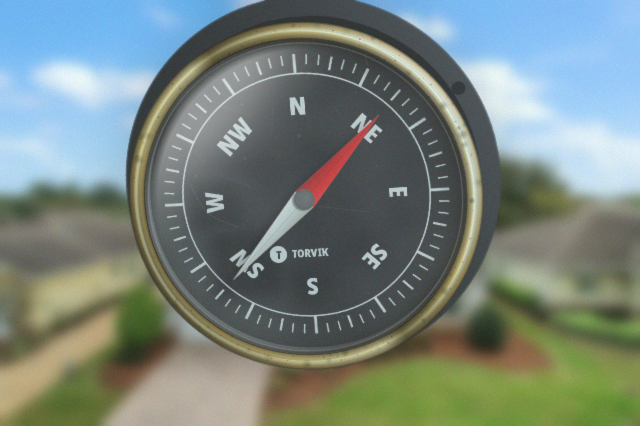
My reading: 45 (°)
